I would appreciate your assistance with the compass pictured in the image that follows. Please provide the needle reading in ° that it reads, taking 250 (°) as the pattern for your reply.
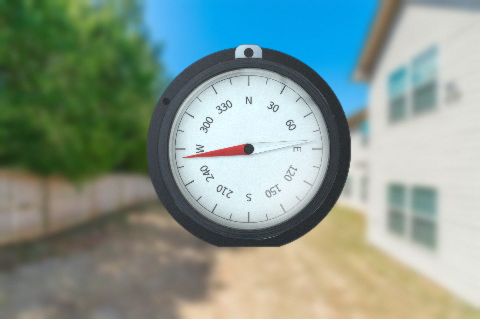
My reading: 262.5 (°)
